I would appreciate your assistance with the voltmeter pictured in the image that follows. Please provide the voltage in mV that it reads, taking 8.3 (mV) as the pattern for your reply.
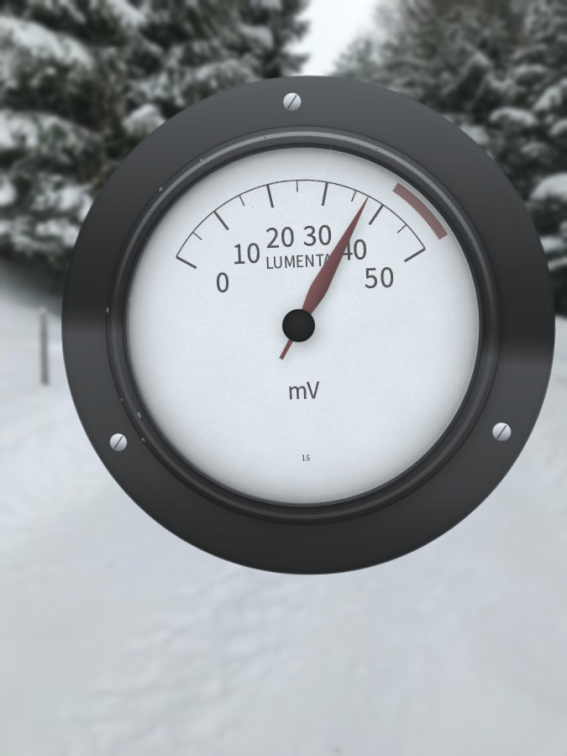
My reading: 37.5 (mV)
